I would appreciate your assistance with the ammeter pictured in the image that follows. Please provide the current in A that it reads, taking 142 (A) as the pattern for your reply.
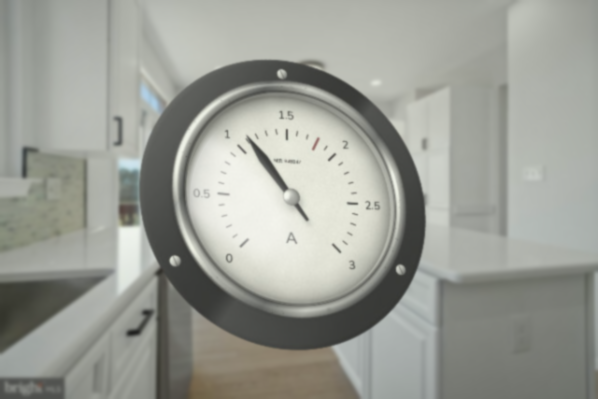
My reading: 1.1 (A)
